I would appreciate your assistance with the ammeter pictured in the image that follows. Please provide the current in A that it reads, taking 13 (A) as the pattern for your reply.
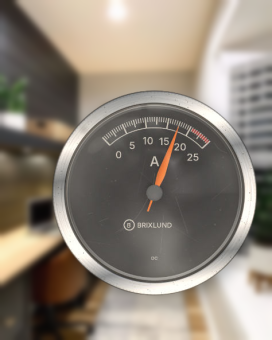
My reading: 17.5 (A)
